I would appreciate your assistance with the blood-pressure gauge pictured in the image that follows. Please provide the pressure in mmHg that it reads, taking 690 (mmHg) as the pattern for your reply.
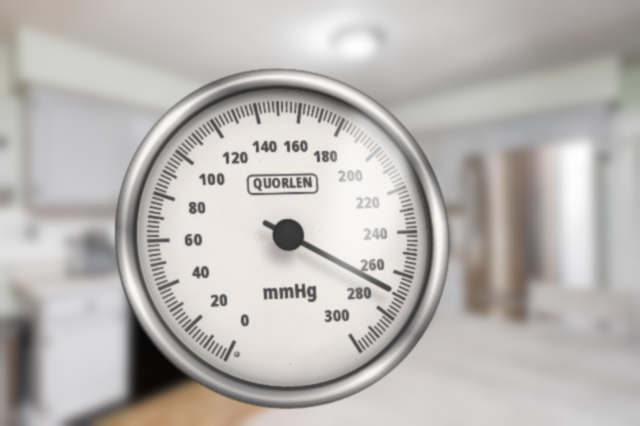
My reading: 270 (mmHg)
